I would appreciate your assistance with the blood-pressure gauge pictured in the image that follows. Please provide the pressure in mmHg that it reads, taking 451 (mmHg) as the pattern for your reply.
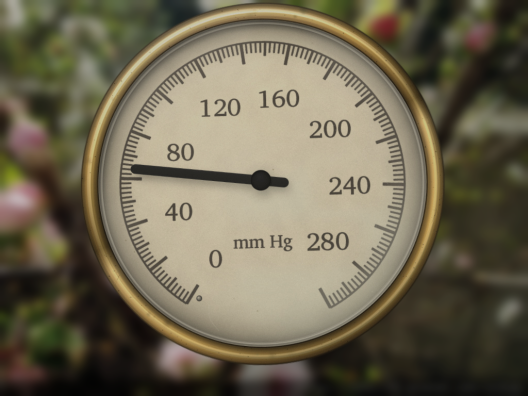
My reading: 64 (mmHg)
